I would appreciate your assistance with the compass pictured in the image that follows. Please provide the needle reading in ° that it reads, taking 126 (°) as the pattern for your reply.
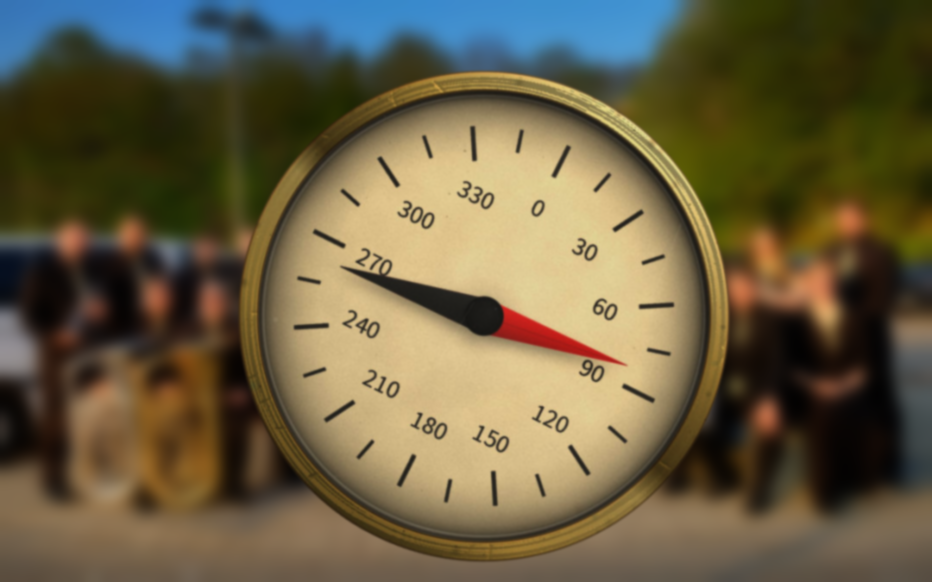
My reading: 82.5 (°)
